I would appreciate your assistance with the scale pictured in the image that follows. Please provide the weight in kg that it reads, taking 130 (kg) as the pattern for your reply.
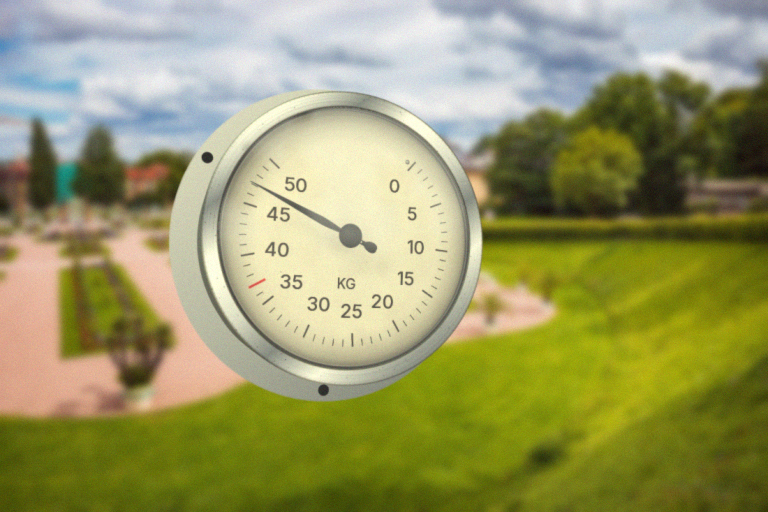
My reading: 47 (kg)
